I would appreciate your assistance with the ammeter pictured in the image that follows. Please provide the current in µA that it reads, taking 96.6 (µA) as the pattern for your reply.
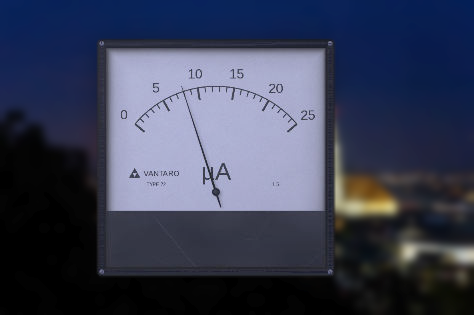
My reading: 8 (µA)
